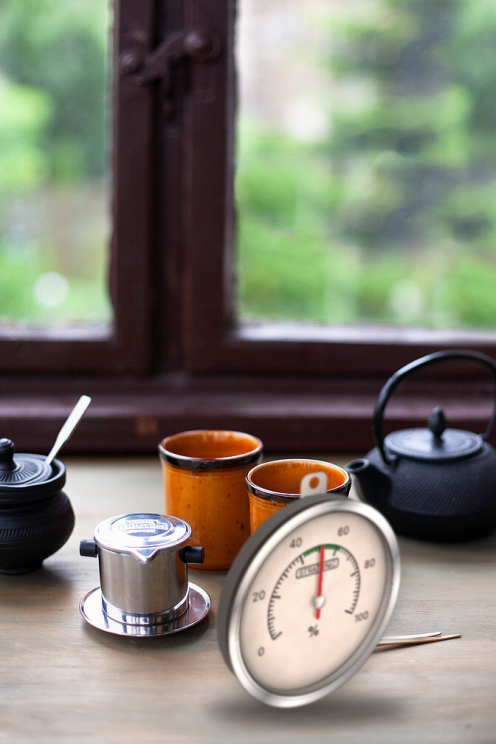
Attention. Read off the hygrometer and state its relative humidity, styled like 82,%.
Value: 50,%
